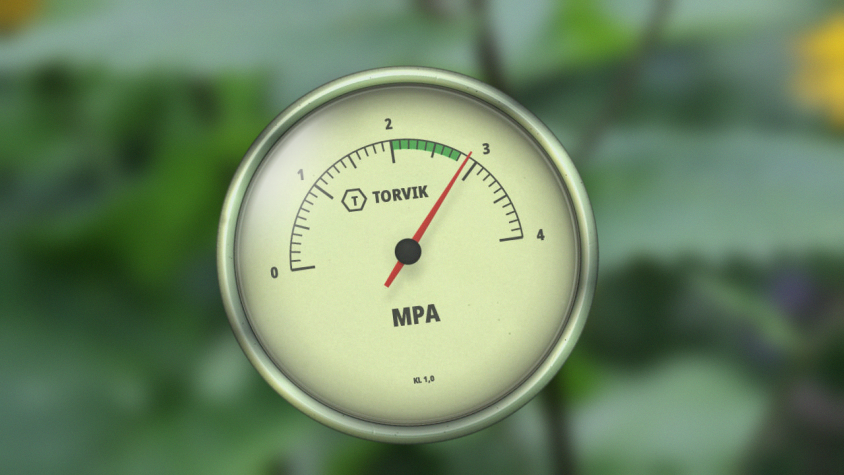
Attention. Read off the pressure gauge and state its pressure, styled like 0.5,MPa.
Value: 2.9,MPa
